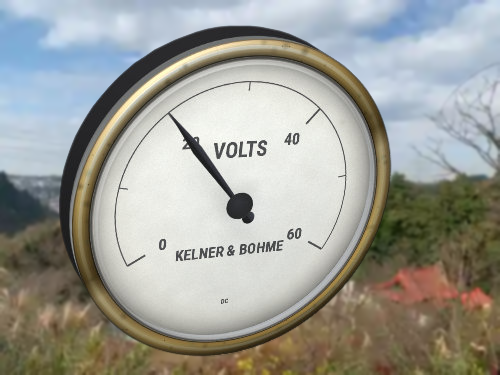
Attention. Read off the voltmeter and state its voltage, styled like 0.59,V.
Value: 20,V
